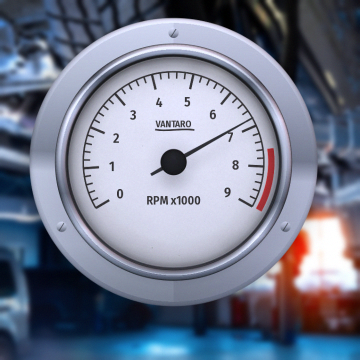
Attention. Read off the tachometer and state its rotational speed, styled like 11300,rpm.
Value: 6800,rpm
